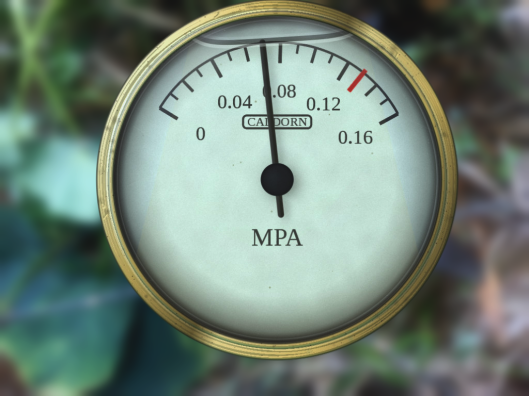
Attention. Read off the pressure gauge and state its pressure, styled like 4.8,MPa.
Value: 0.07,MPa
